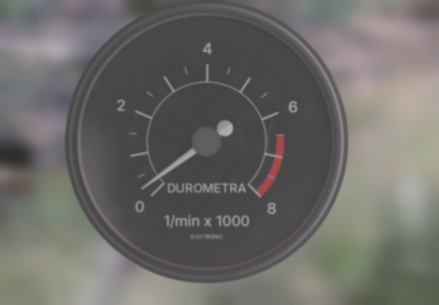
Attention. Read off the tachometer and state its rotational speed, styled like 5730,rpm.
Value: 250,rpm
